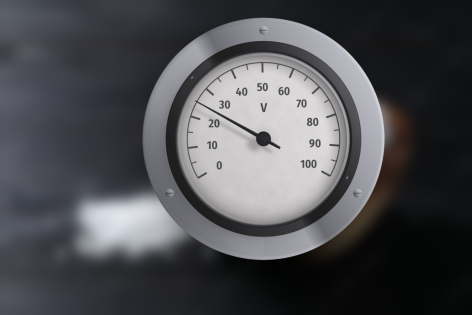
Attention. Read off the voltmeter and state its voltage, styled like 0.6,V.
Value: 25,V
